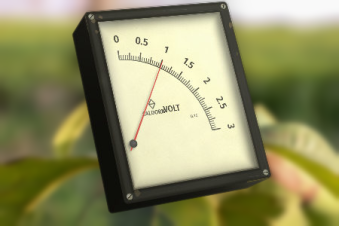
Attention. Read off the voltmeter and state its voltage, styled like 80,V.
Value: 1,V
